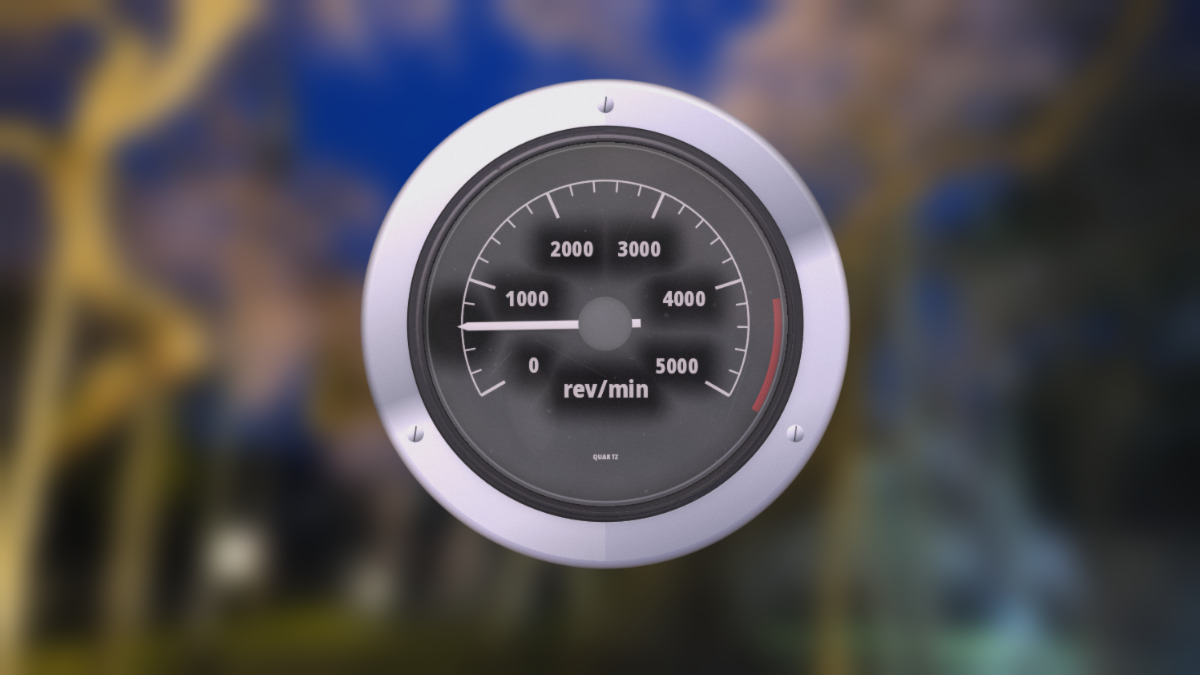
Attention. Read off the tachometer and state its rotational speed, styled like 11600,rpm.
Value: 600,rpm
